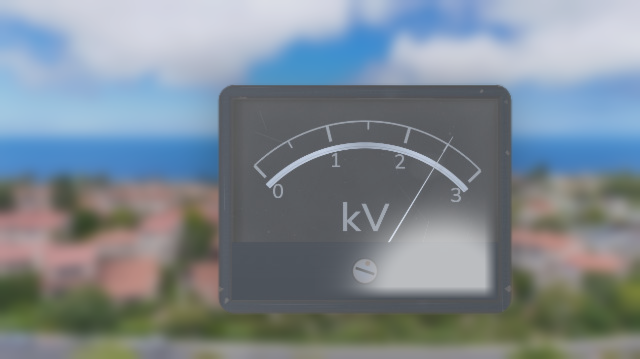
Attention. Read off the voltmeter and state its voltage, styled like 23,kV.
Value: 2.5,kV
